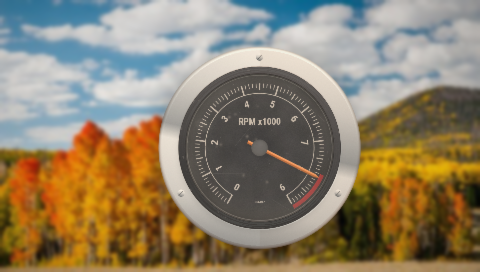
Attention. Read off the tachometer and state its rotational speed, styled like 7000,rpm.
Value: 8000,rpm
